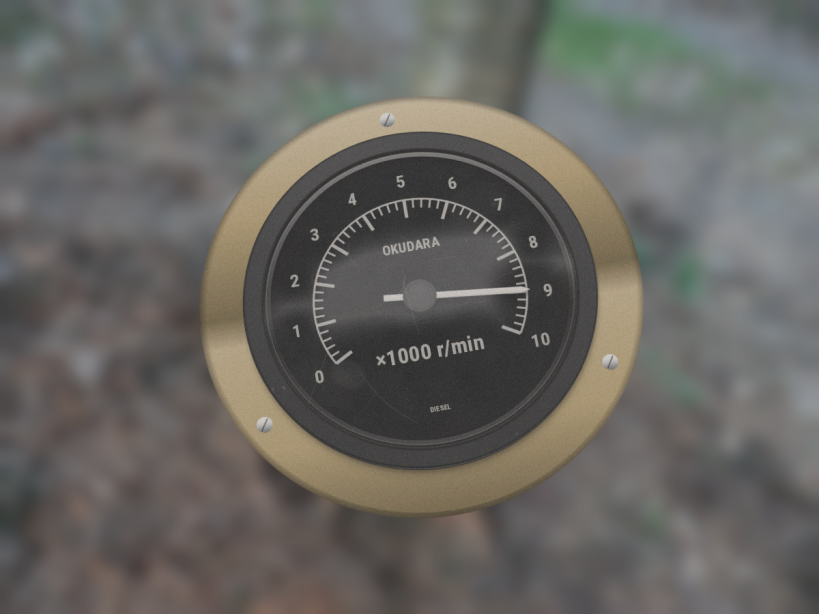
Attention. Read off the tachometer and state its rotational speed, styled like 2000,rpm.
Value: 9000,rpm
